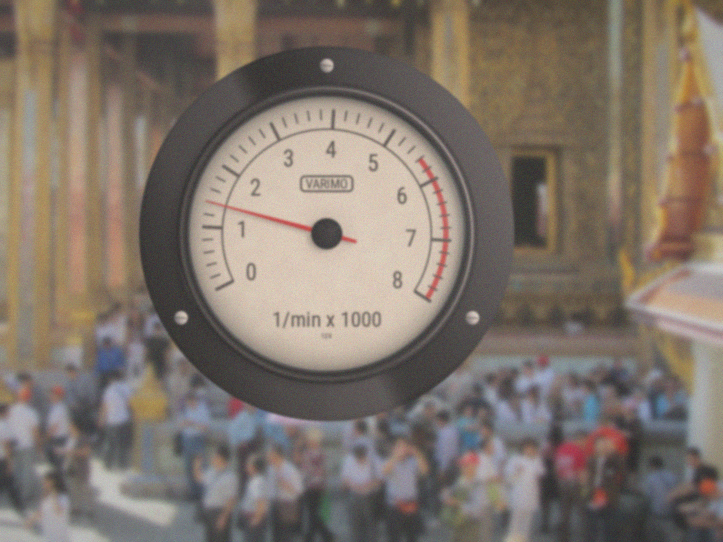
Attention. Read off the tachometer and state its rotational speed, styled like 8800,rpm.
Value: 1400,rpm
